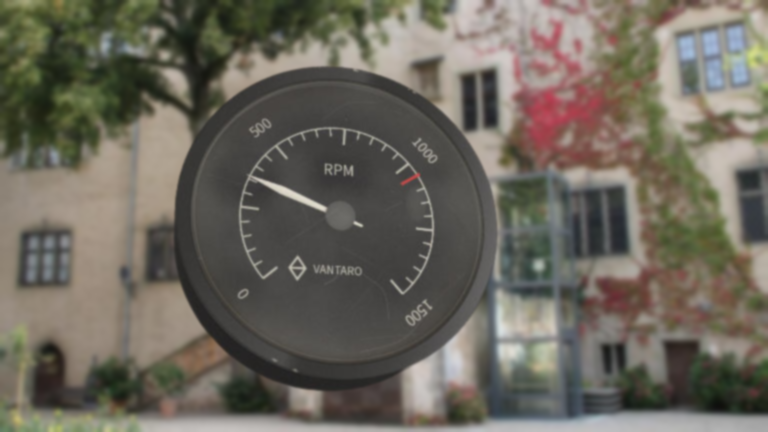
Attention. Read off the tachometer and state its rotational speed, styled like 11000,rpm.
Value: 350,rpm
